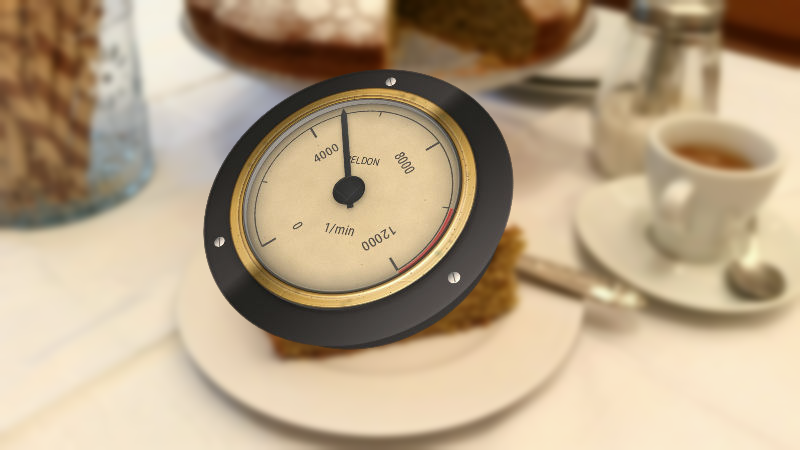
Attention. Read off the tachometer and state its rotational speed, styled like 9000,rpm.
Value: 5000,rpm
